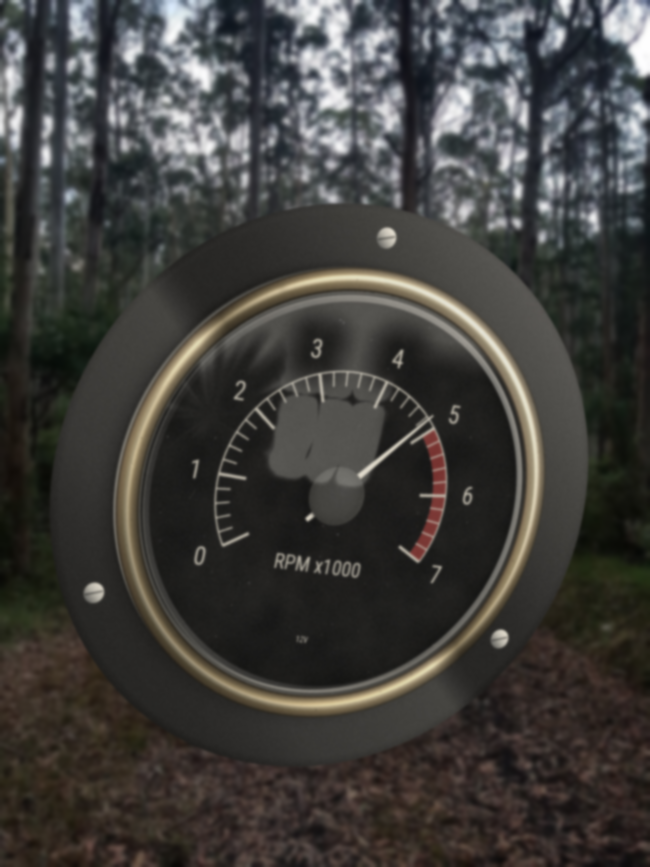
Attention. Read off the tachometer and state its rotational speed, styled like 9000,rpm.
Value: 4800,rpm
